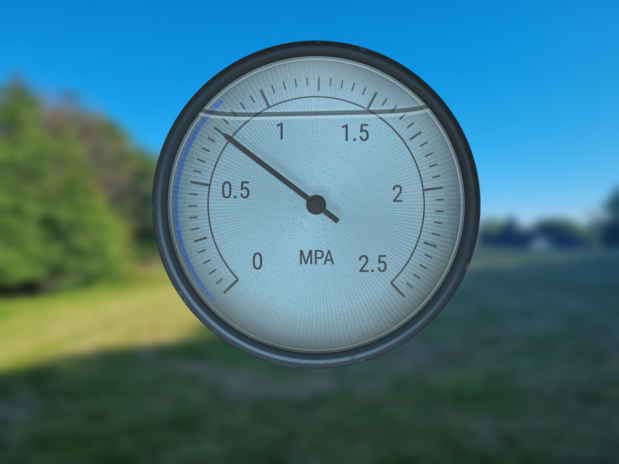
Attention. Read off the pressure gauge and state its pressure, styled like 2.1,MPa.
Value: 0.75,MPa
